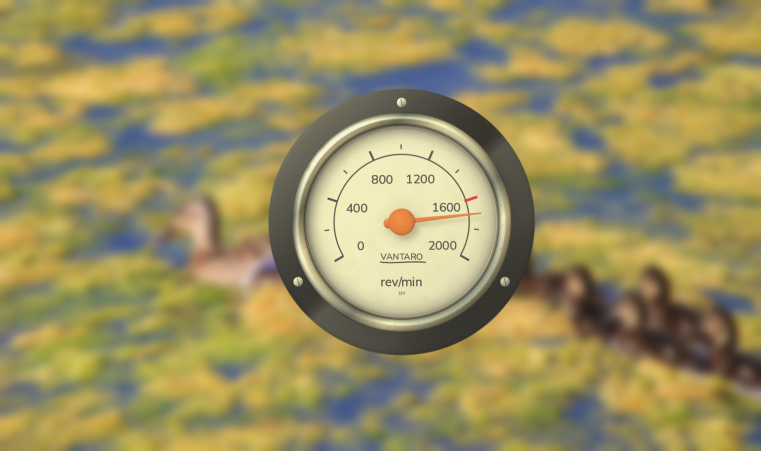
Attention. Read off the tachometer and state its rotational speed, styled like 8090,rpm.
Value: 1700,rpm
